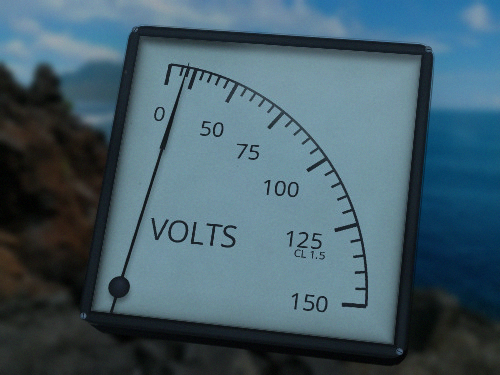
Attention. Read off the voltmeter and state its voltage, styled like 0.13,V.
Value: 20,V
